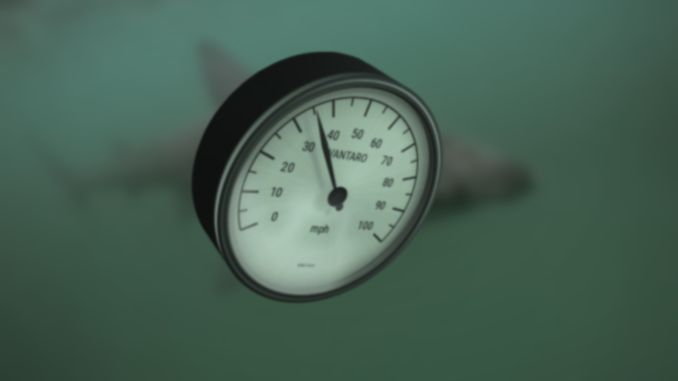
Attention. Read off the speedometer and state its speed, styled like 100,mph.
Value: 35,mph
